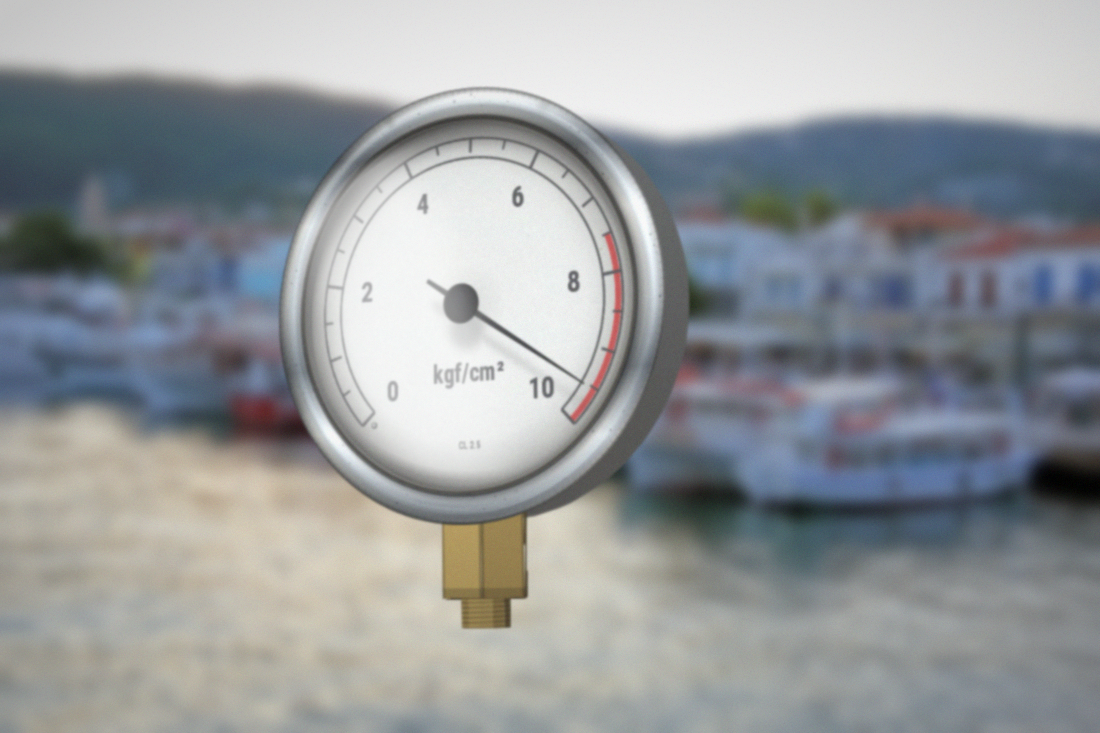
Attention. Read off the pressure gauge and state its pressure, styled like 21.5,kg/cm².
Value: 9.5,kg/cm²
